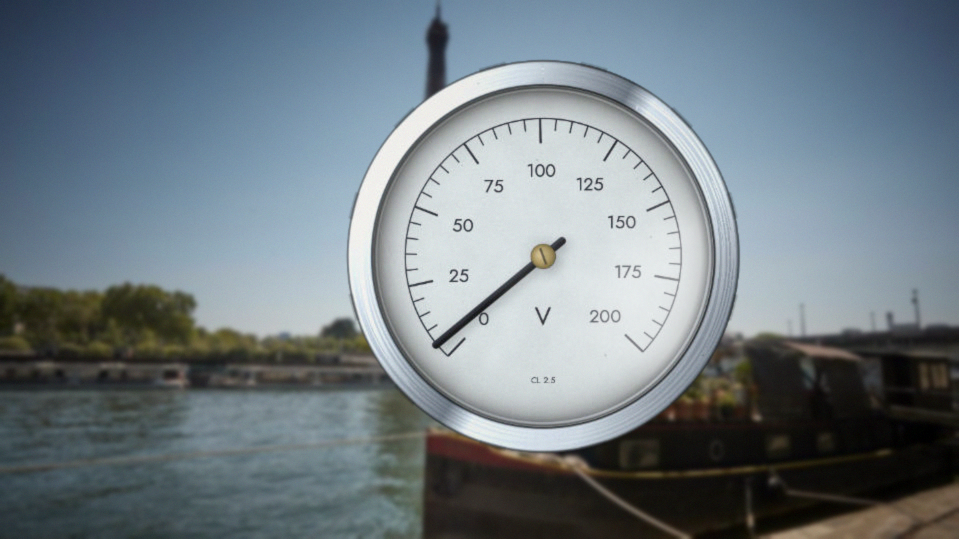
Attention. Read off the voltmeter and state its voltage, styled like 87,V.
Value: 5,V
